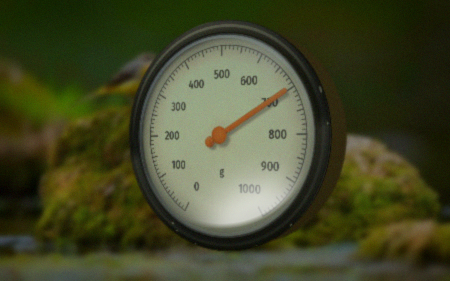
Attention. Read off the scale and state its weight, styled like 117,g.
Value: 700,g
